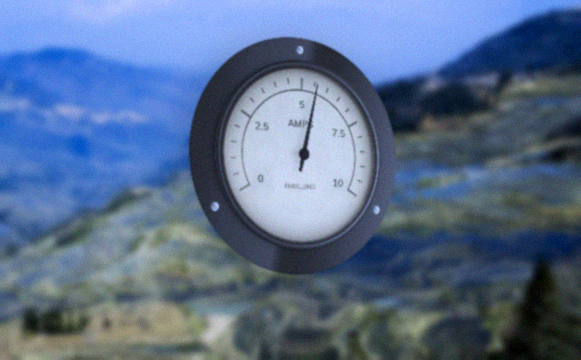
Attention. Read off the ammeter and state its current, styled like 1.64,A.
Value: 5.5,A
